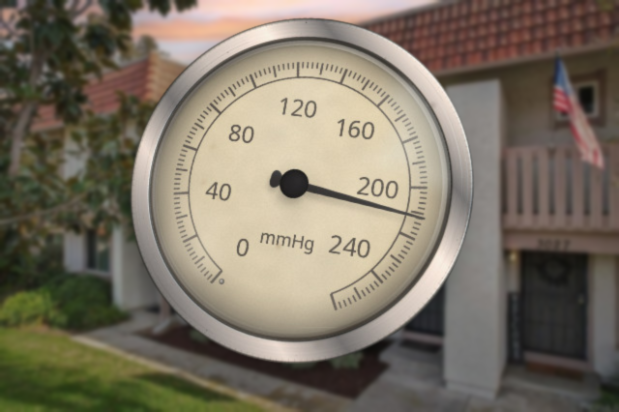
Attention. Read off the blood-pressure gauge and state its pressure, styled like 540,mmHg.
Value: 212,mmHg
